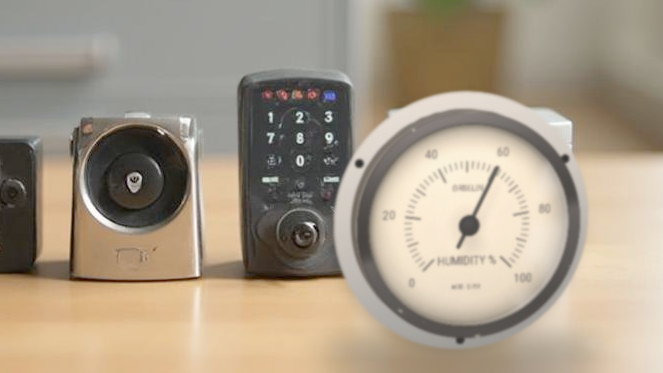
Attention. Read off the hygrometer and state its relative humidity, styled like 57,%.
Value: 60,%
